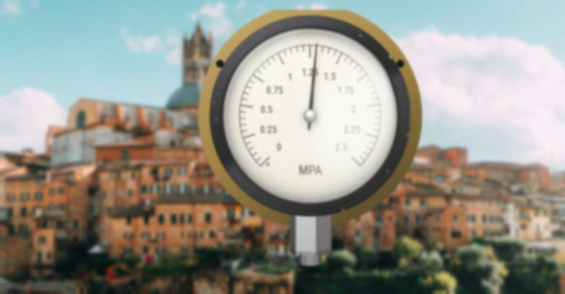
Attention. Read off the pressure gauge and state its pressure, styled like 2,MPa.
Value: 1.3,MPa
